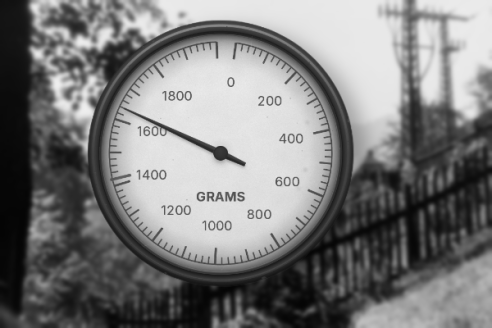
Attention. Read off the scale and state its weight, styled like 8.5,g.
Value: 1640,g
